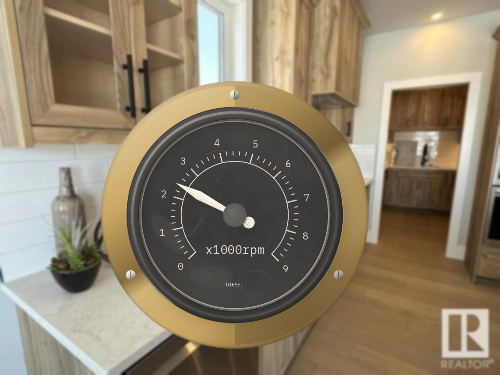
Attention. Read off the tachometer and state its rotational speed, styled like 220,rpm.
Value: 2400,rpm
